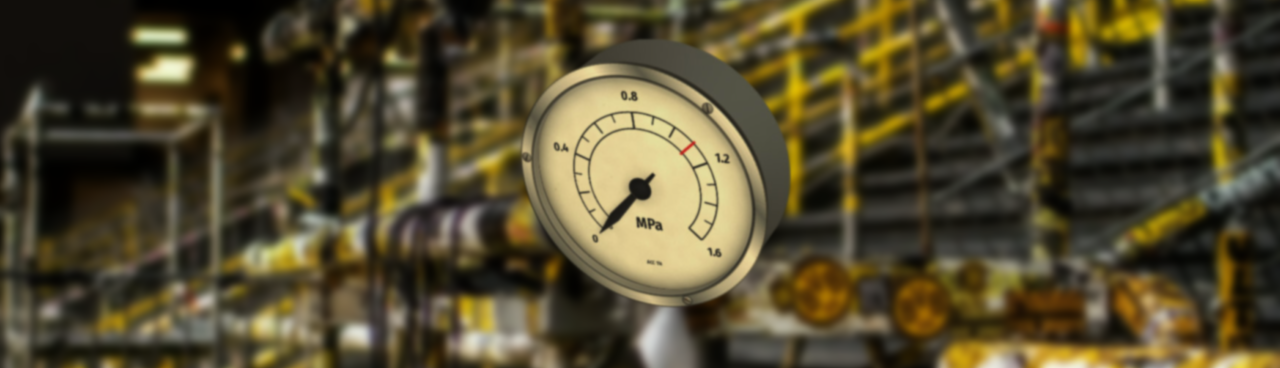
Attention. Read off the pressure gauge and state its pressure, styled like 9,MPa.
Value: 0,MPa
